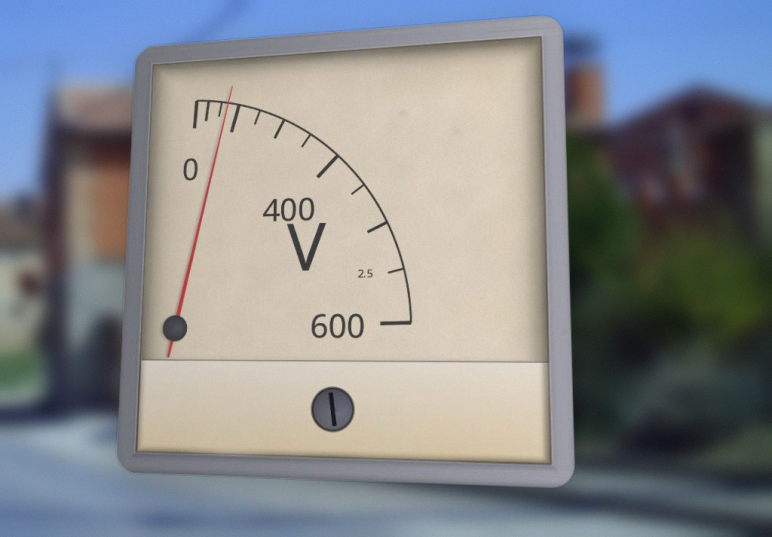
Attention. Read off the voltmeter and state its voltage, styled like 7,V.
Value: 175,V
